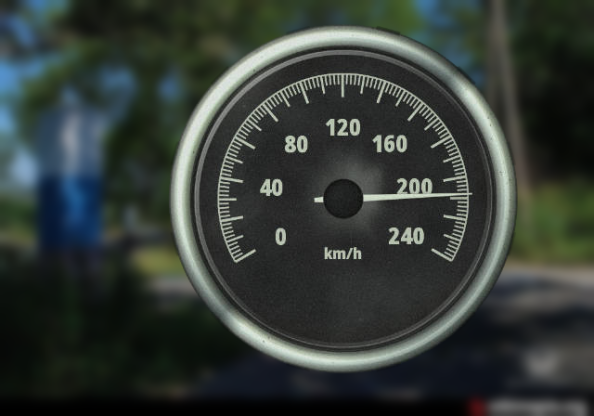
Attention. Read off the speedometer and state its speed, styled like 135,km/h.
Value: 208,km/h
